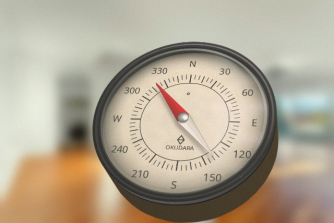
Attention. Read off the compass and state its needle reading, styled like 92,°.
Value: 320,°
